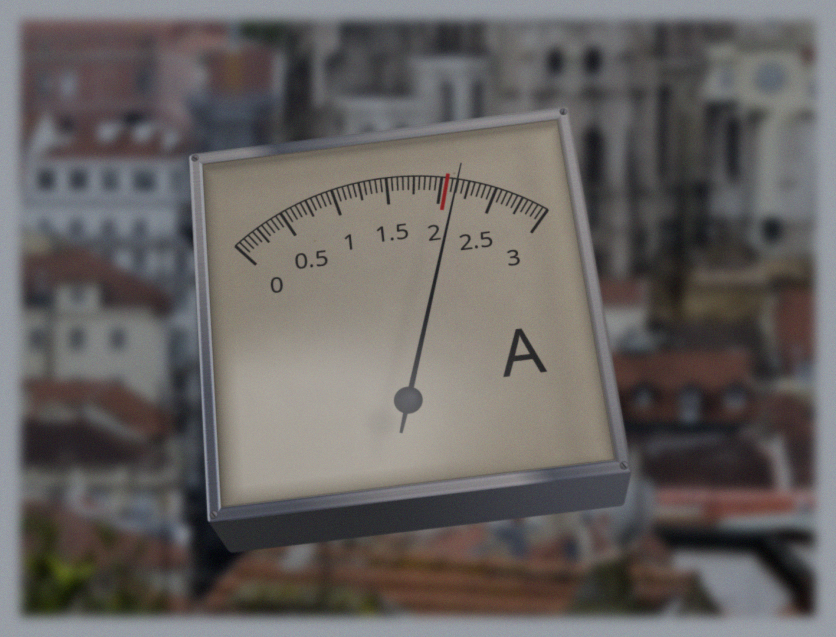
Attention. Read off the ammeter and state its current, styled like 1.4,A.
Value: 2.15,A
